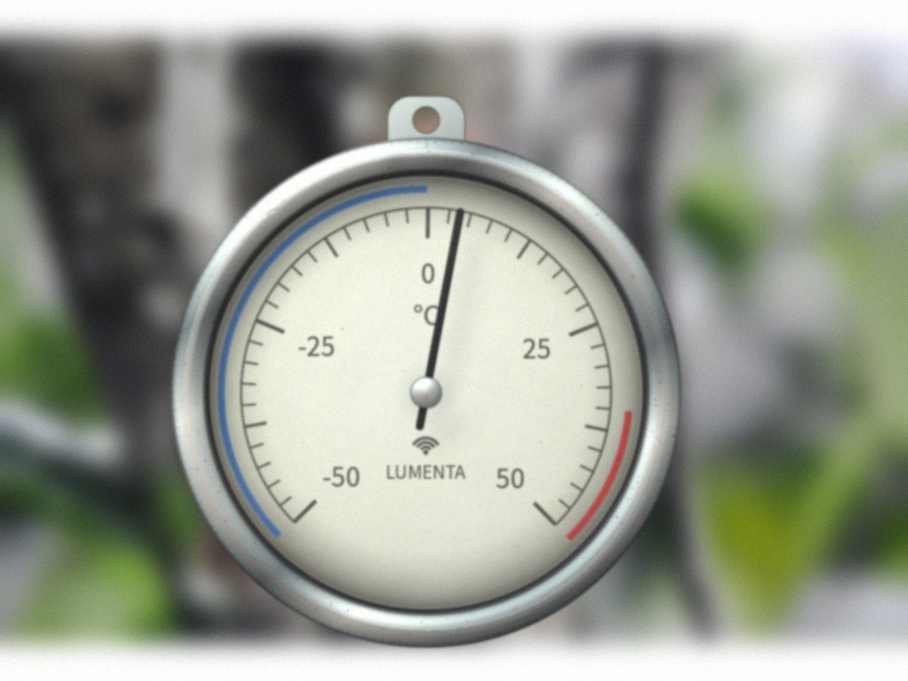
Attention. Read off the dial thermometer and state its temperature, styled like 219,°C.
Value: 3.75,°C
